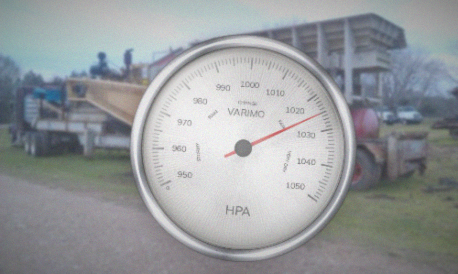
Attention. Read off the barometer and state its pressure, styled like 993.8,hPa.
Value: 1025,hPa
